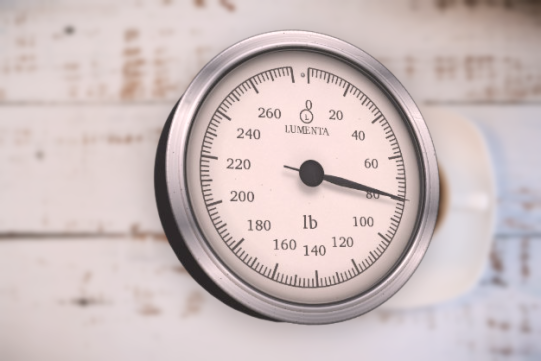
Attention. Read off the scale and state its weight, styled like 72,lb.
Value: 80,lb
